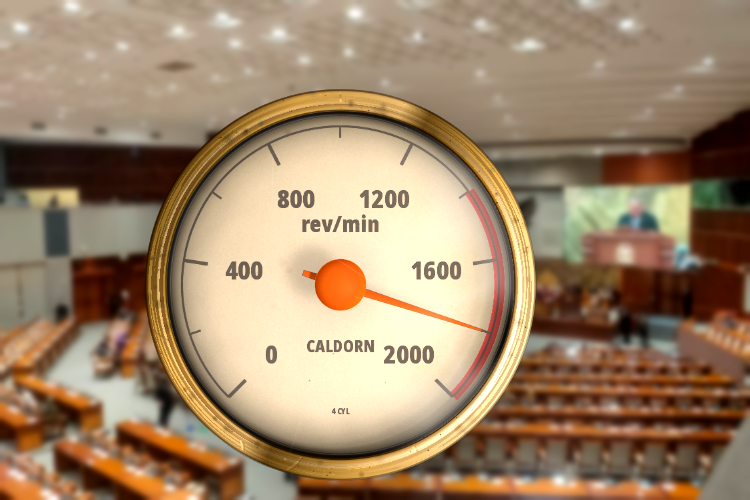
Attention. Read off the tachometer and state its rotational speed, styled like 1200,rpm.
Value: 1800,rpm
